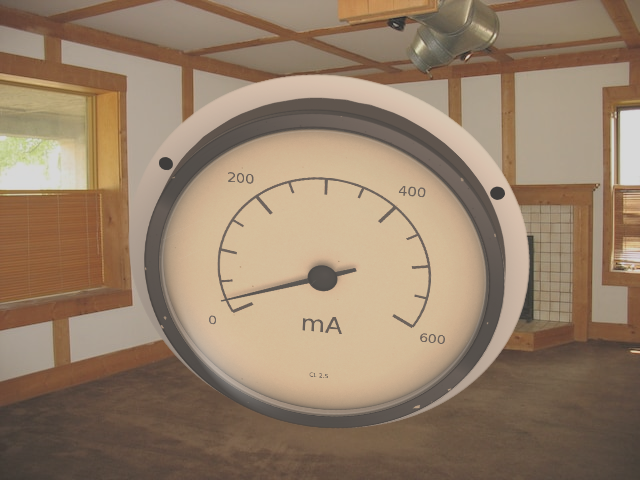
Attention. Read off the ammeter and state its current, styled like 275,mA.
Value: 25,mA
